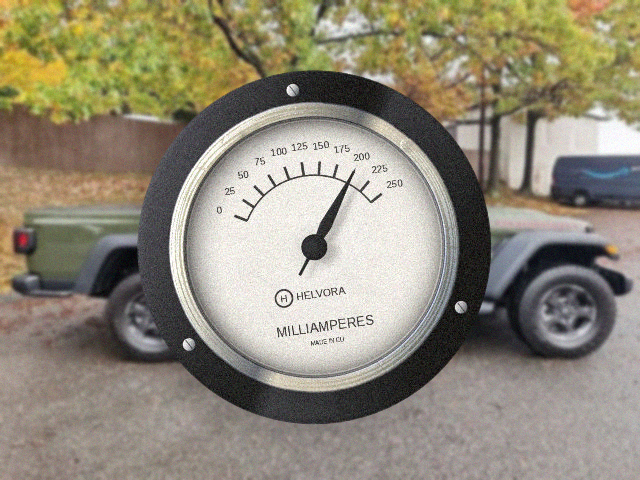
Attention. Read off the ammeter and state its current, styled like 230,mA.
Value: 200,mA
